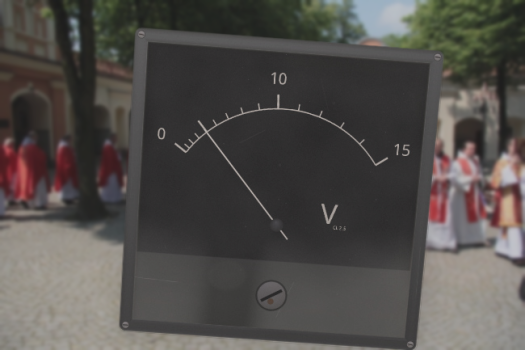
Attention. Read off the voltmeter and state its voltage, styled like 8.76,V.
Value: 5,V
